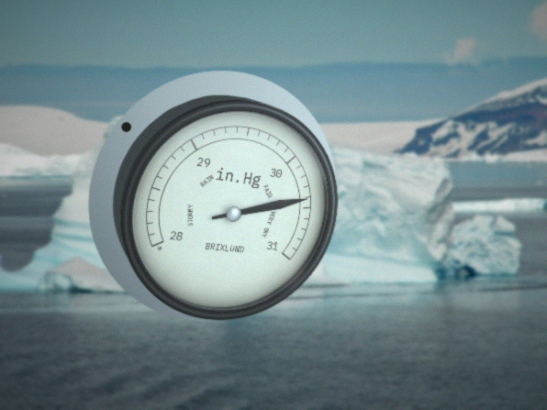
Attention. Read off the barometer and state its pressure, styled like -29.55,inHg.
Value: 30.4,inHg
